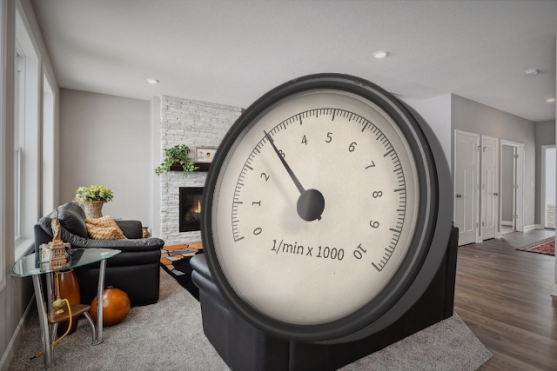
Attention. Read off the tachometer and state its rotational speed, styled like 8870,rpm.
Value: 3000,rpm
